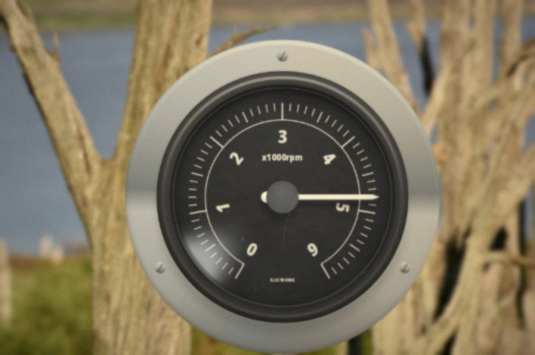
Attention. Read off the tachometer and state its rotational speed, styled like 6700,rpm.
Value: 4800,rpm
